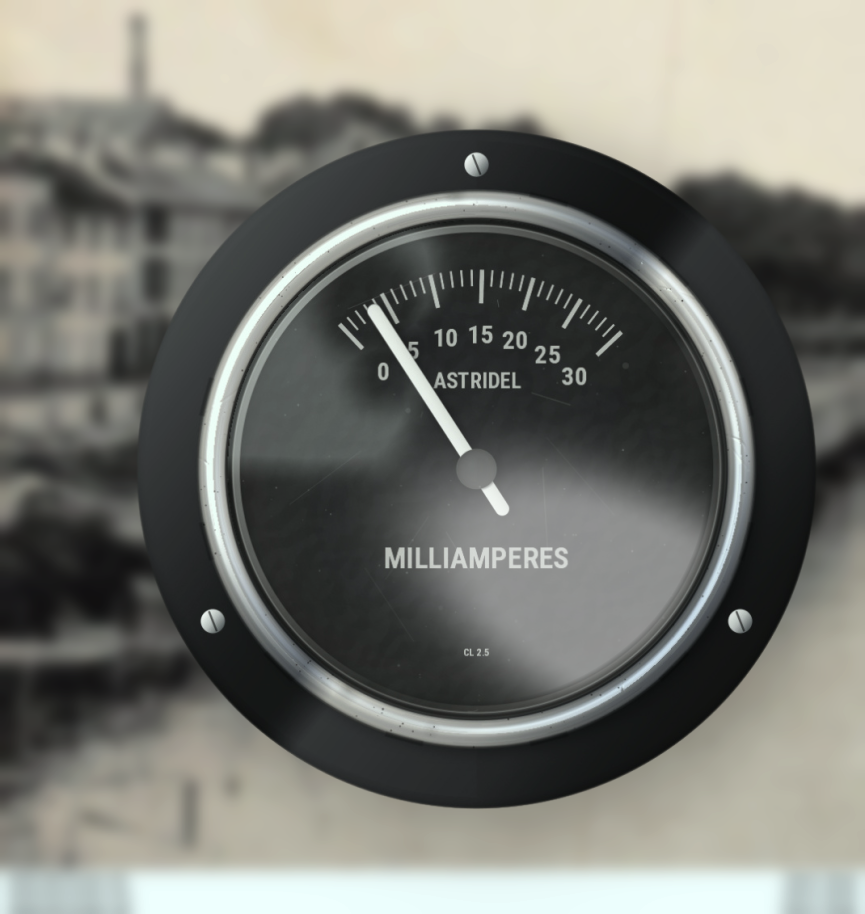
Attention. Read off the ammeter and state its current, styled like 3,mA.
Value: 3.5,mA
